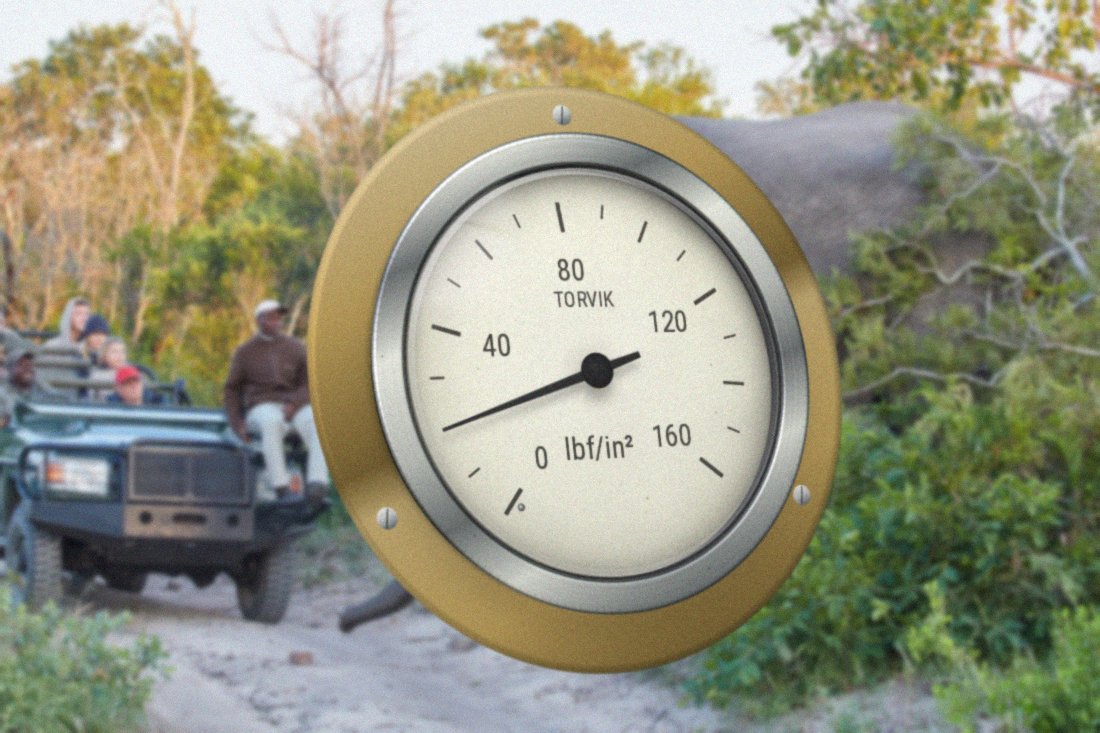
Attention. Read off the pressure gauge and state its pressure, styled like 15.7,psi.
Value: 20,psi
